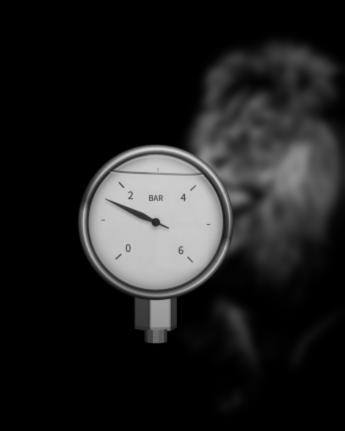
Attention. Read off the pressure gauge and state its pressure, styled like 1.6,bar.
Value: 1.5,bar
